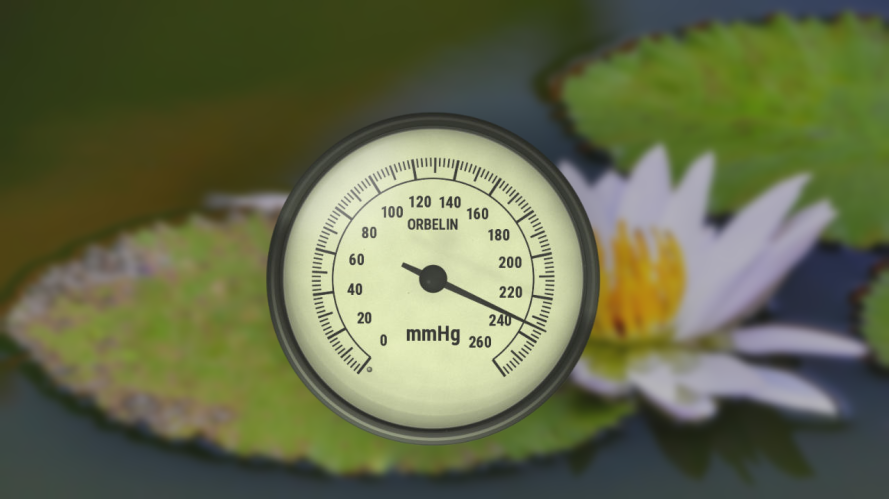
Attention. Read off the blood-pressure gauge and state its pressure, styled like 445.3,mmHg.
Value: 234,mmHg
